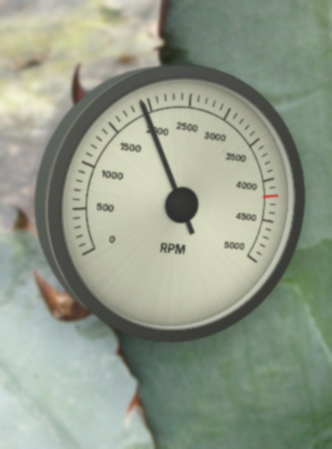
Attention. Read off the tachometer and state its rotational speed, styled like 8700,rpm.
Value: 1900,rpm
